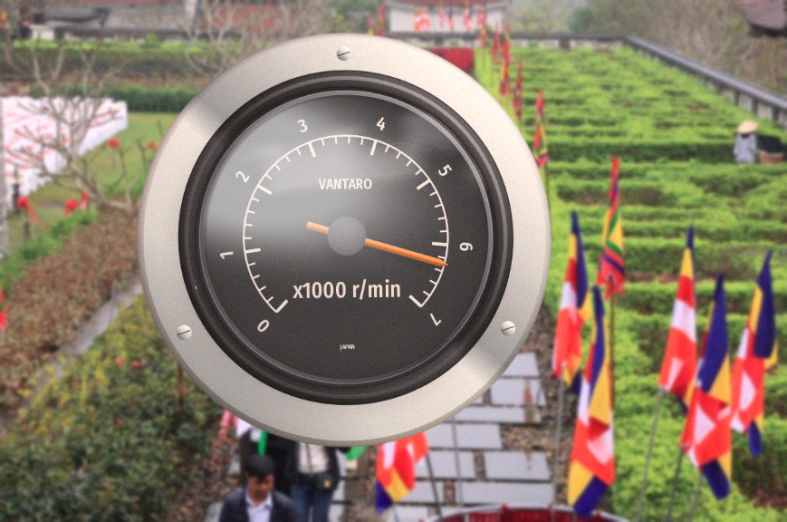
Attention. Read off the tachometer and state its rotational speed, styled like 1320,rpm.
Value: 6300,rpm
